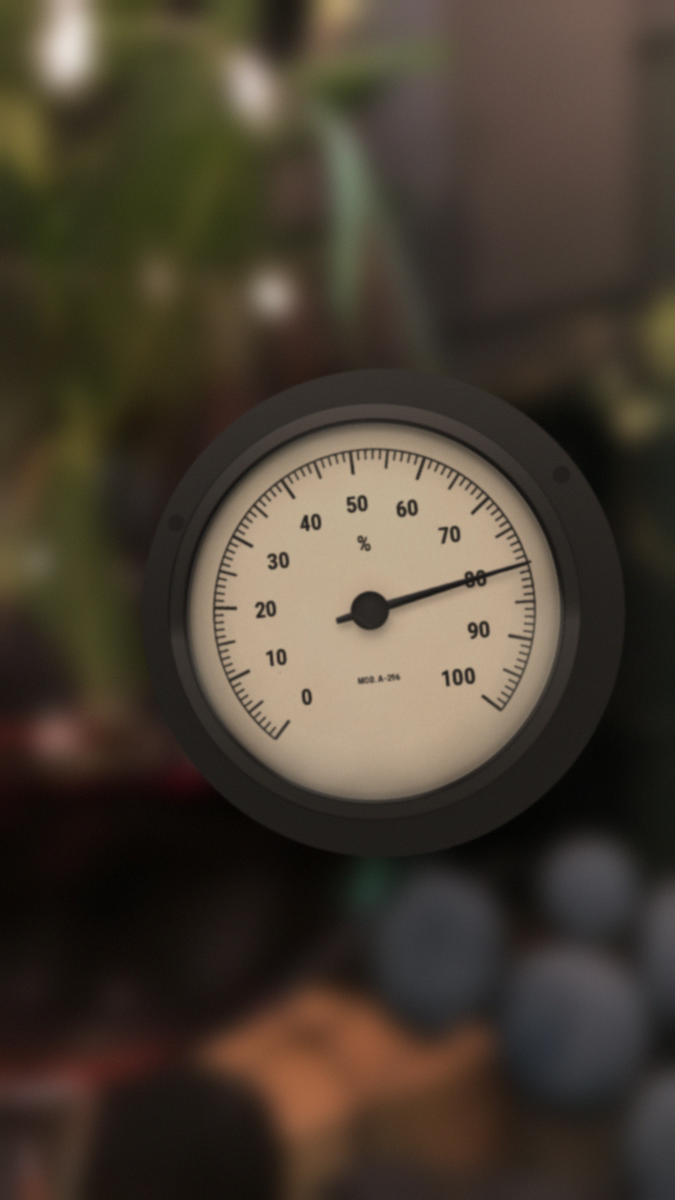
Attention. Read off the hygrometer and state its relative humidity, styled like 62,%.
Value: 80,%
